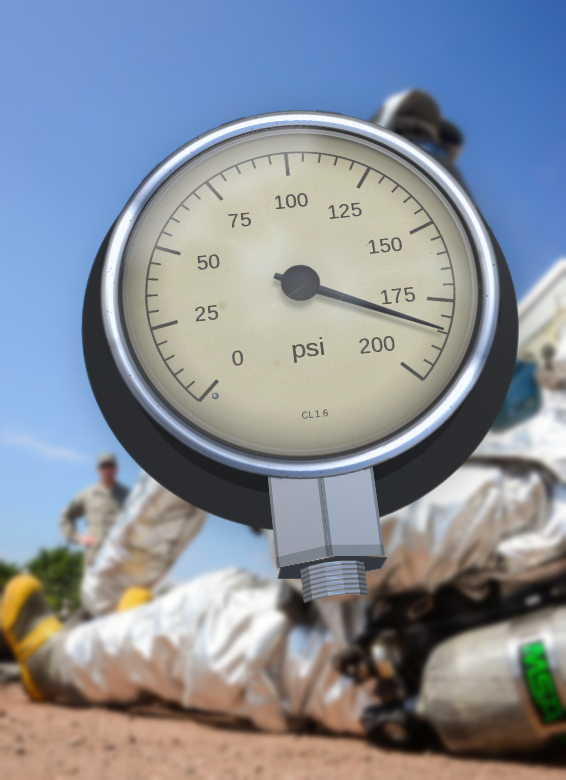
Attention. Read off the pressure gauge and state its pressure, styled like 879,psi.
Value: 185,psi
